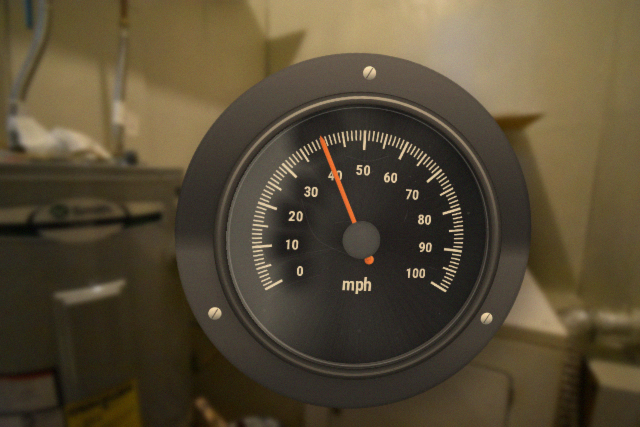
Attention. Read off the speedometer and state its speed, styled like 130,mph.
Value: 40,mph
